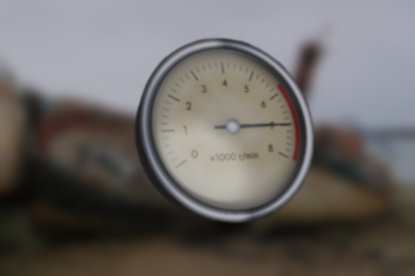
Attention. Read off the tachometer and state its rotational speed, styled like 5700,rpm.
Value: 7000,rpm
